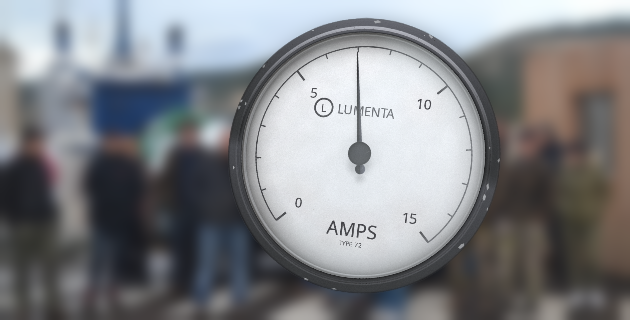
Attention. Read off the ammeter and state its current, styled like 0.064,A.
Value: 7,A
